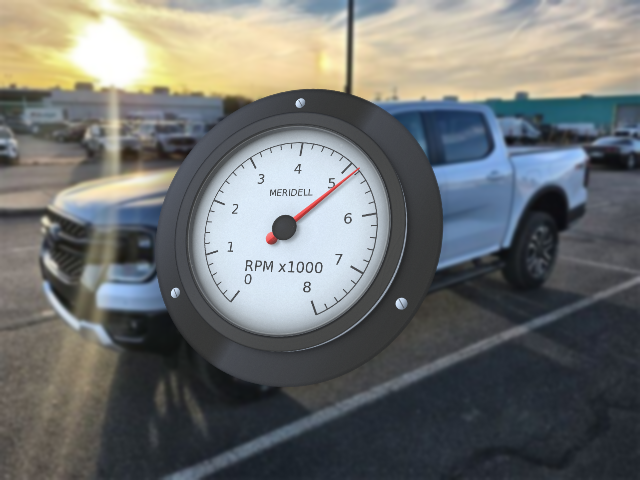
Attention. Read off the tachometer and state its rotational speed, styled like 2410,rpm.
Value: 5200,rpm
